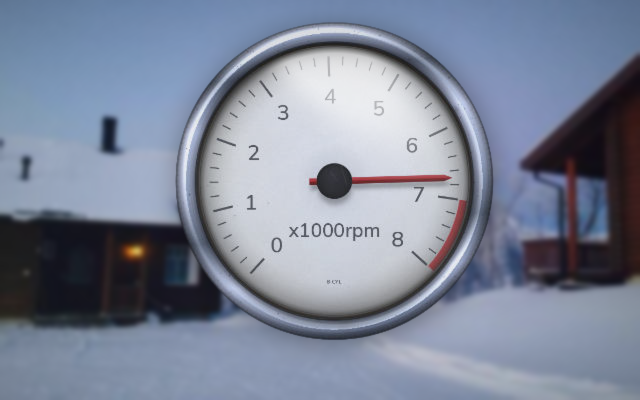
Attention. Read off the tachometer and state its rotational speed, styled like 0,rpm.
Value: 6700,rpm
